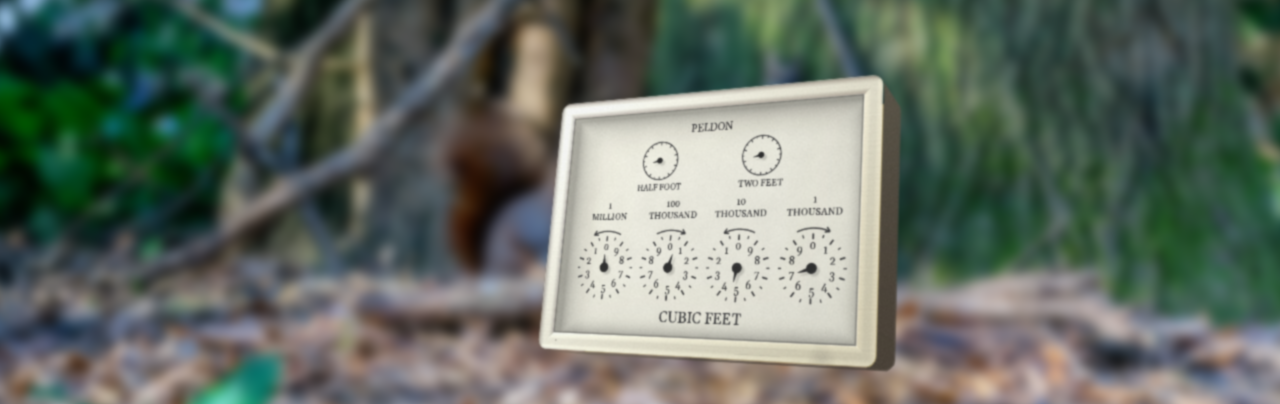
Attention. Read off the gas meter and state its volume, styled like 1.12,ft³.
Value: 4700,ft³
